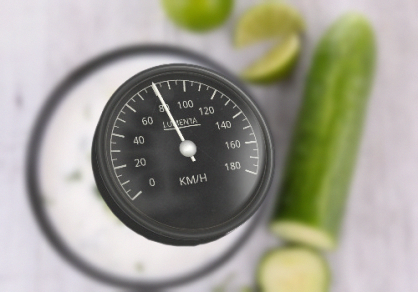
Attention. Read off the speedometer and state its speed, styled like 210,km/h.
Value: 80,km/h
